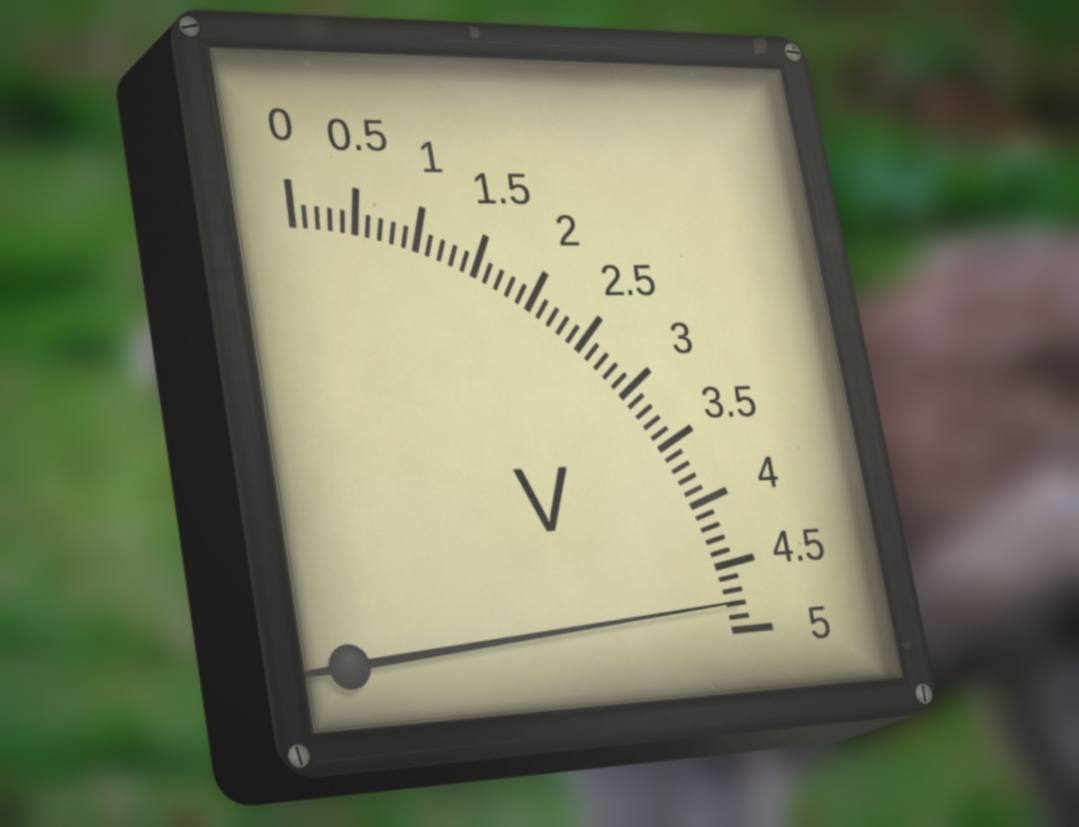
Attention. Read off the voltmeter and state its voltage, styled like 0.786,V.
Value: 4.8,V
